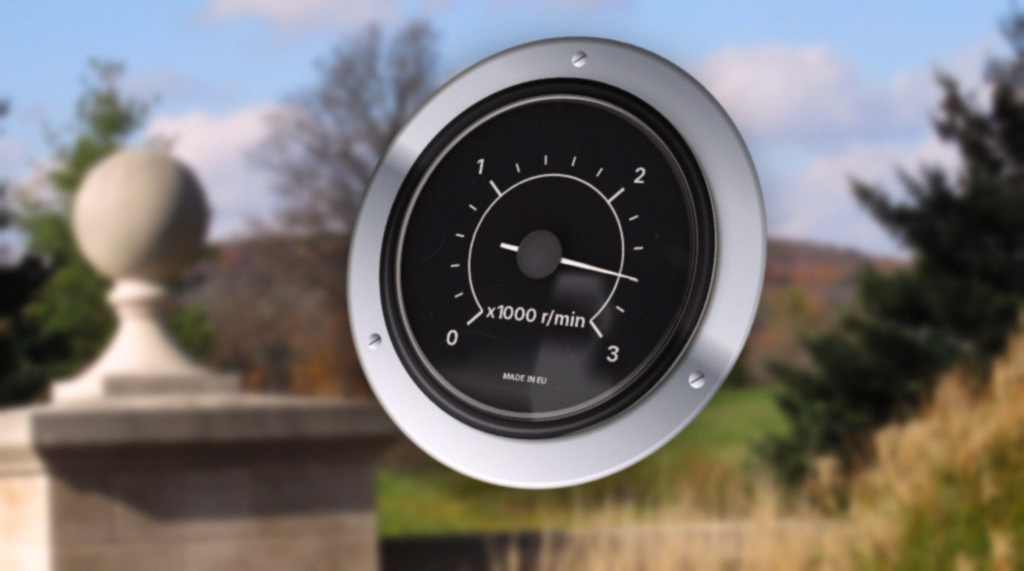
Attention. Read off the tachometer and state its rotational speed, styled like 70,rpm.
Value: 2600,rpm
